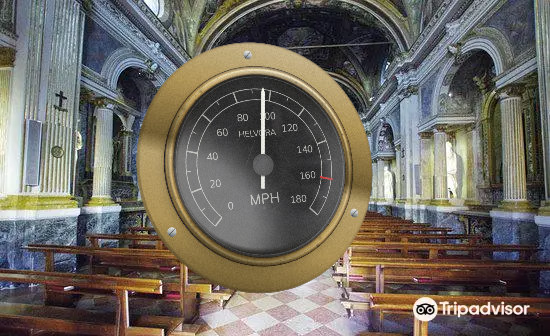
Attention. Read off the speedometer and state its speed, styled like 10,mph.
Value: 95,mph
